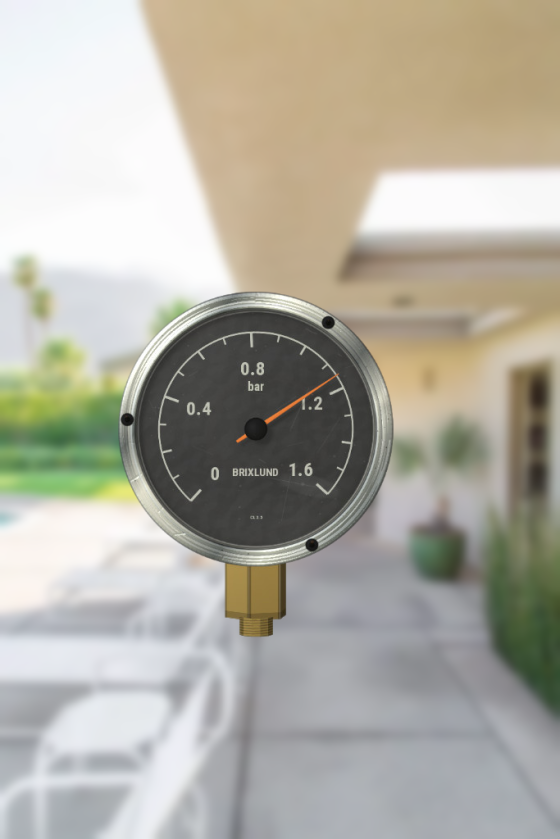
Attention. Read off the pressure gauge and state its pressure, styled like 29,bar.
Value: 1.15,bar
